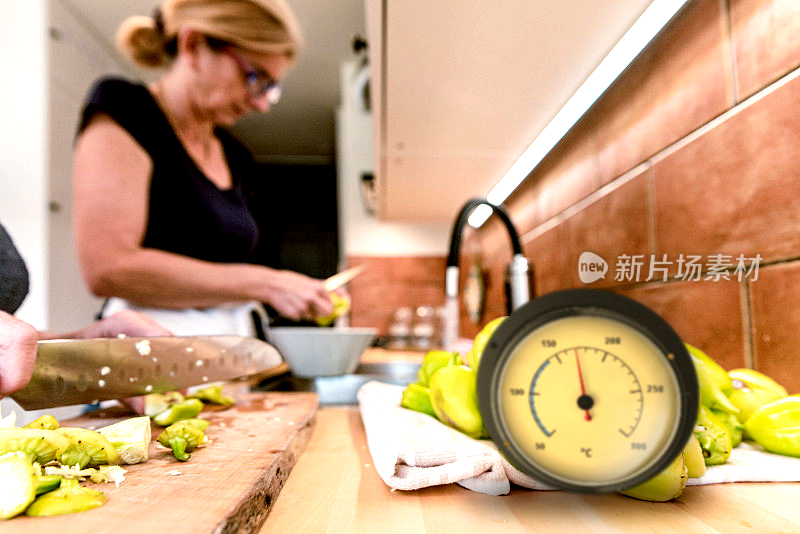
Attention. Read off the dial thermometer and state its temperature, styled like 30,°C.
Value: 170,°C
